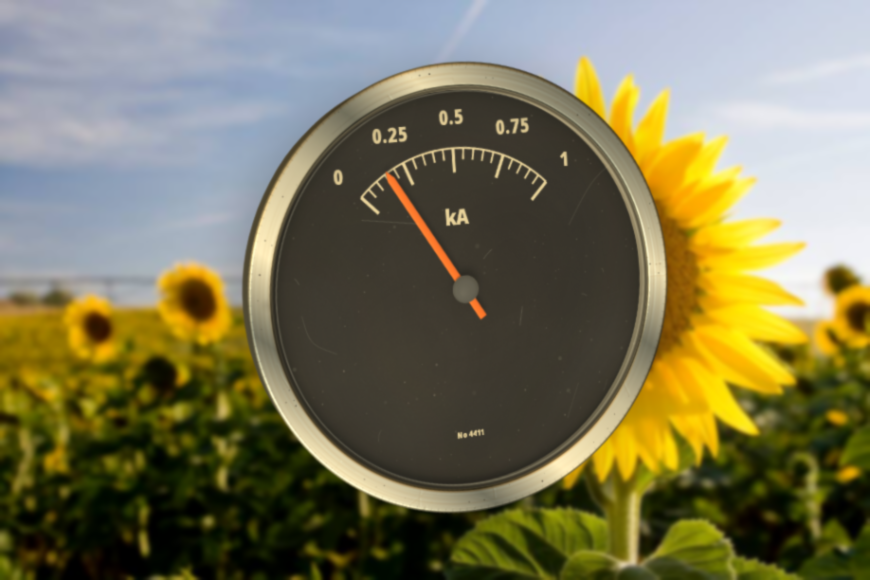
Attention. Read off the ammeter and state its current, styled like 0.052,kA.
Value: 0.15,kA
